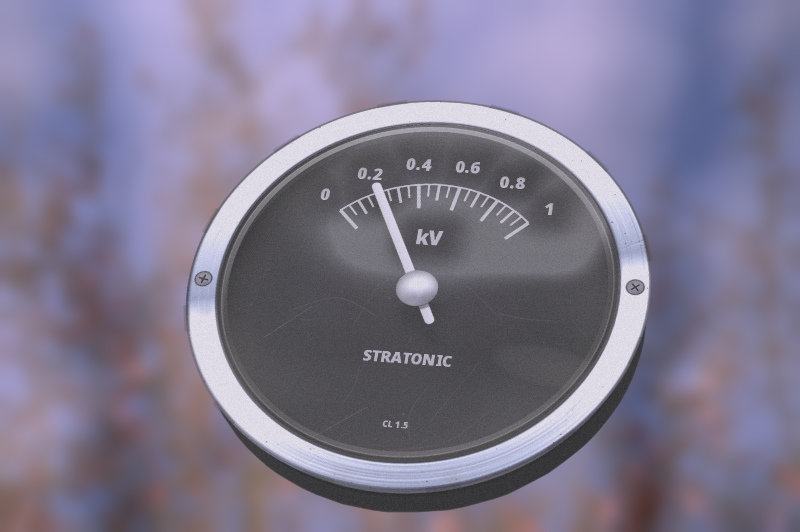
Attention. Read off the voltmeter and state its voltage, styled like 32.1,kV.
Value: 0.2,kV
